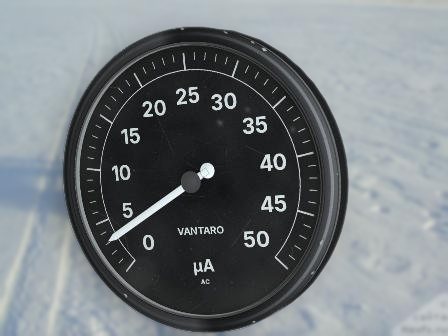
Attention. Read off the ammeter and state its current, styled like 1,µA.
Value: 3,µA
